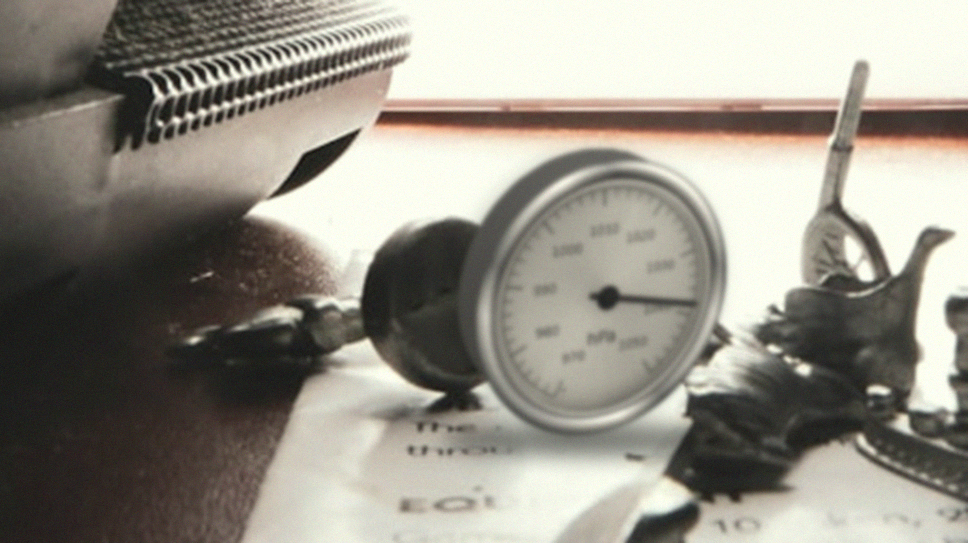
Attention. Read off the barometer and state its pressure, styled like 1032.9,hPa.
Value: 1038,hPa
